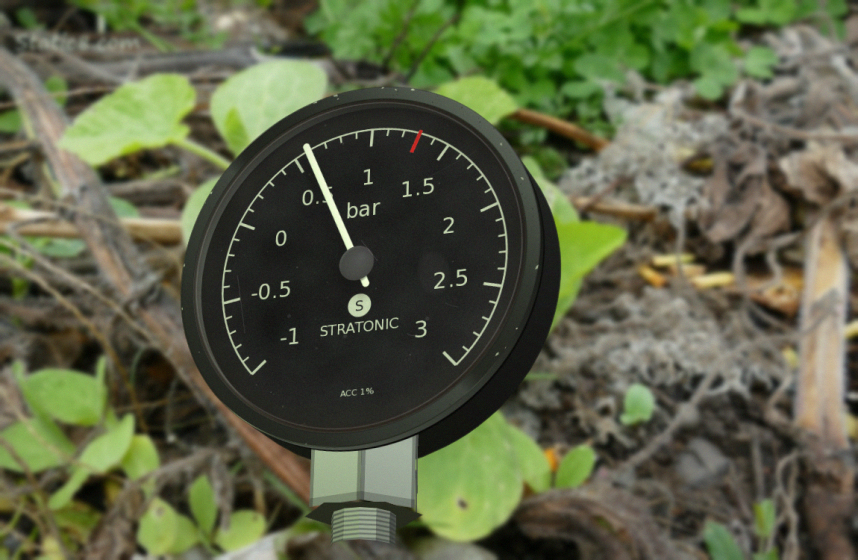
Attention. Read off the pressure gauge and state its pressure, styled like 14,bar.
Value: 0.6,bar
